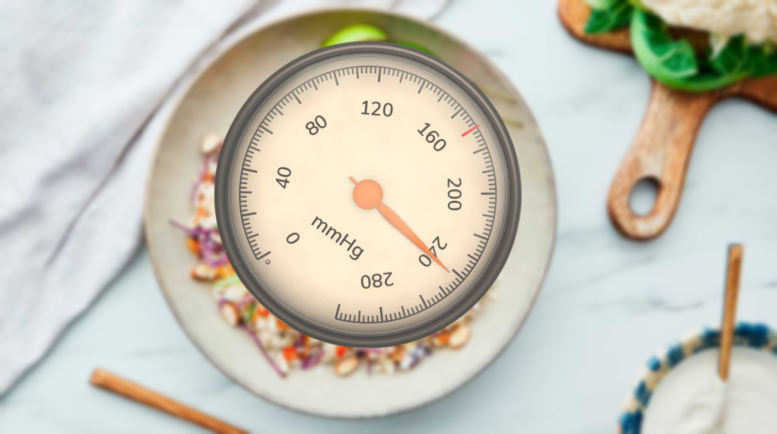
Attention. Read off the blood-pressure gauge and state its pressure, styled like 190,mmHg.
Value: 242,mmHg
